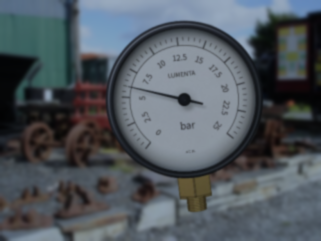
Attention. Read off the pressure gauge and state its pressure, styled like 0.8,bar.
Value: 6,bar
